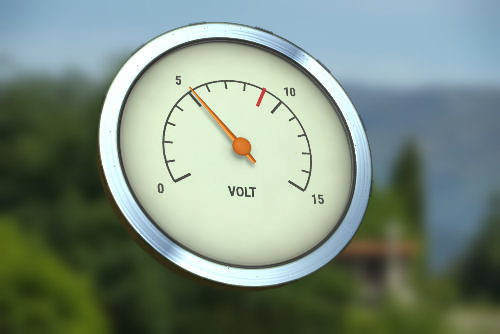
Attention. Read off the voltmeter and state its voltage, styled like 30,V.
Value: 5,V
